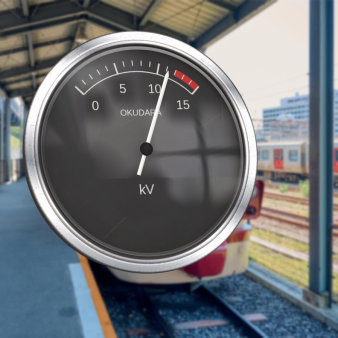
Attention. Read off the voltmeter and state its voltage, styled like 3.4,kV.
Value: 11,kV
